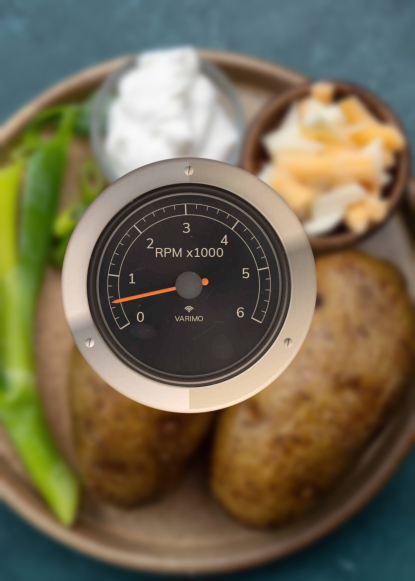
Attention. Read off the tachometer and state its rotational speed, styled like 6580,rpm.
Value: 500,rpm
